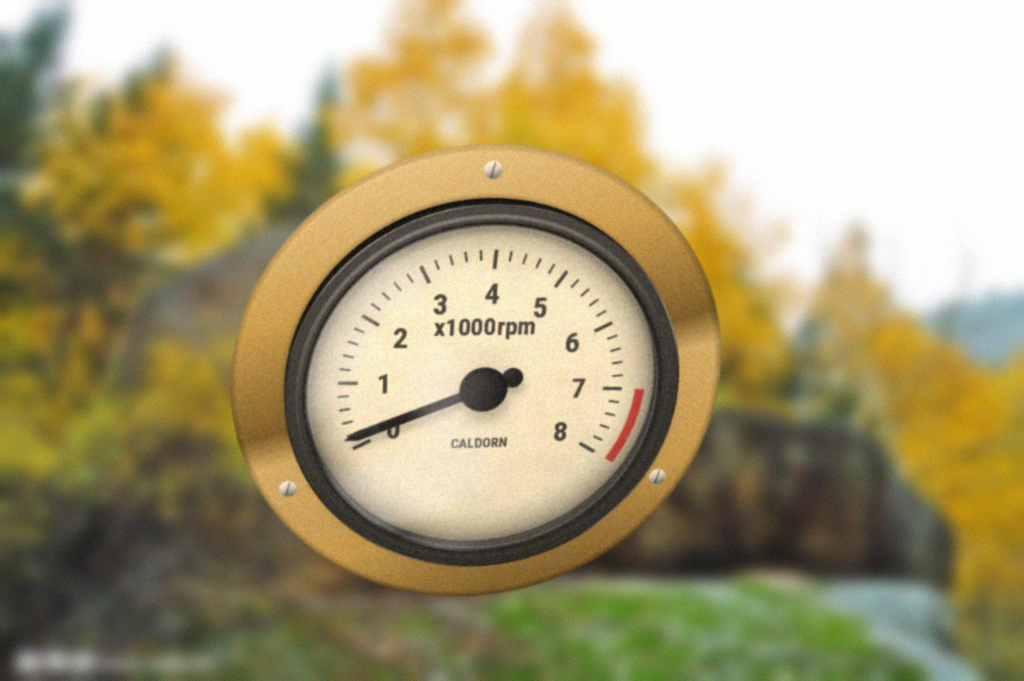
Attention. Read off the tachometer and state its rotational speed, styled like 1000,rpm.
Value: 200,rpm
